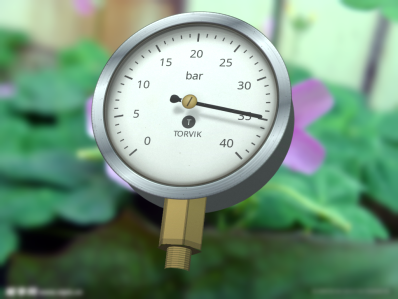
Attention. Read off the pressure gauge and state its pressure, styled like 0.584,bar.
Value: 35,bar
